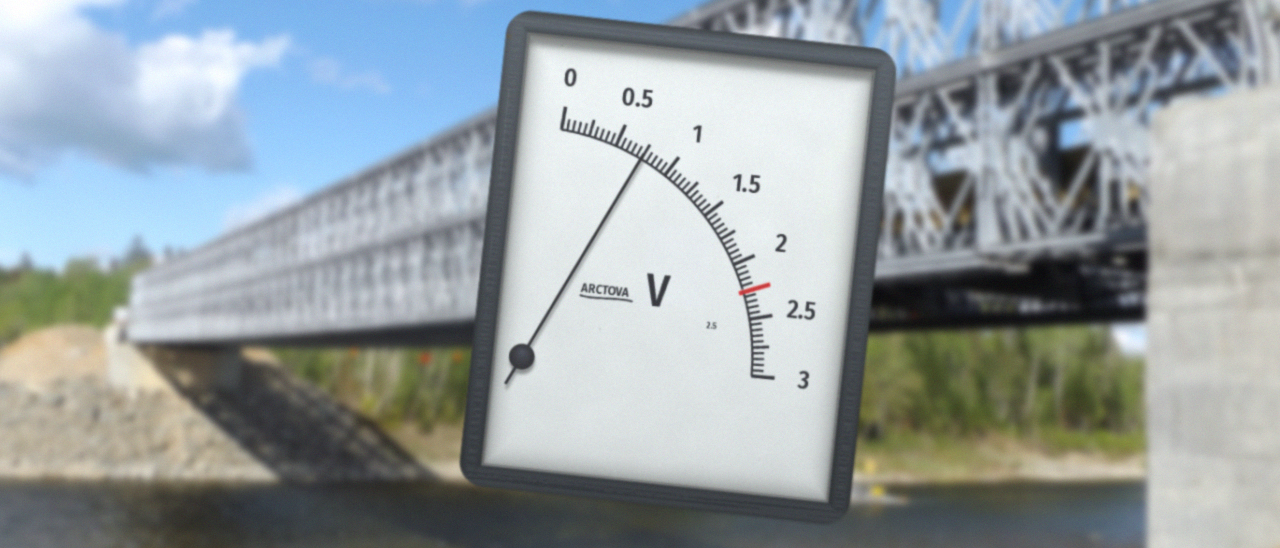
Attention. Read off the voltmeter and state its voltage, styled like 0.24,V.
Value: 0.75,V
